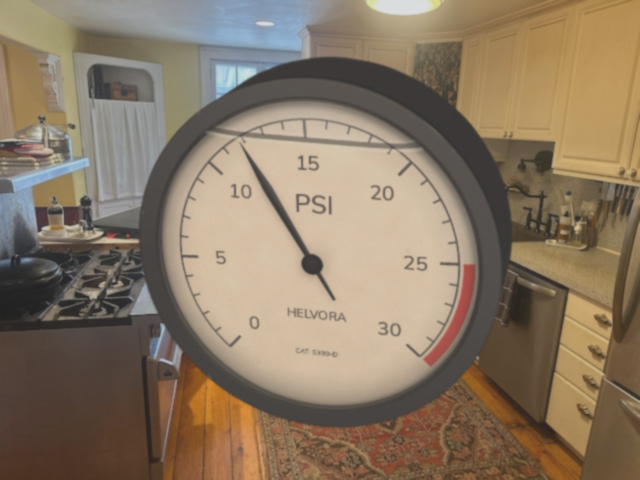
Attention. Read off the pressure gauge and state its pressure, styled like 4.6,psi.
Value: 12,psi
